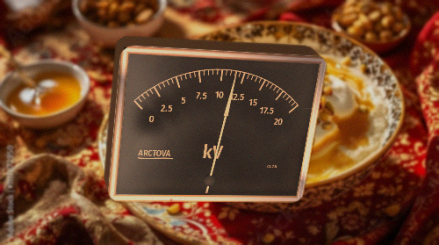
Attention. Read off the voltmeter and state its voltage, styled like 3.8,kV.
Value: 11.5,kV
